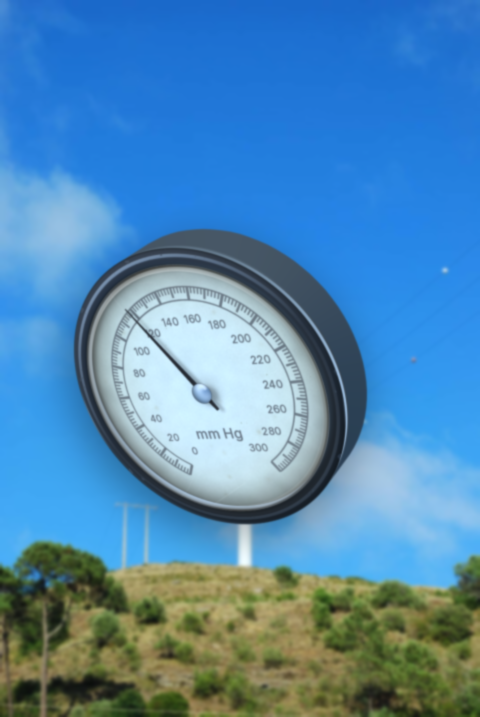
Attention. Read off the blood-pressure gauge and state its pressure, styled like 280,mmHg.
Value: 120,mmHg
